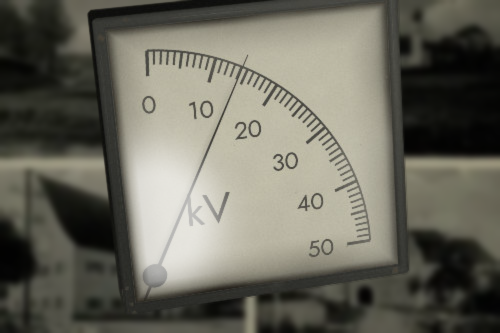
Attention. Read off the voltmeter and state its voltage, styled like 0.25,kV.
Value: 14,kV
